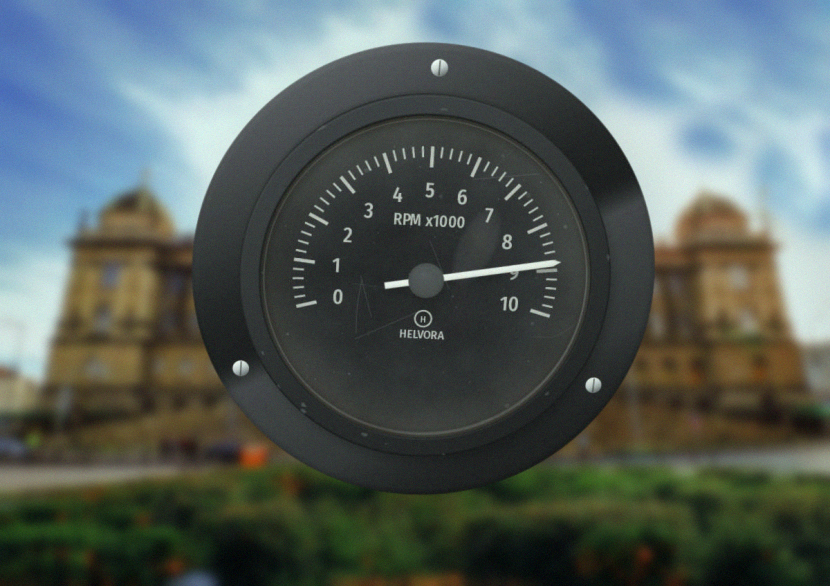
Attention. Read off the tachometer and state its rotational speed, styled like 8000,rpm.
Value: 8800,rpm
